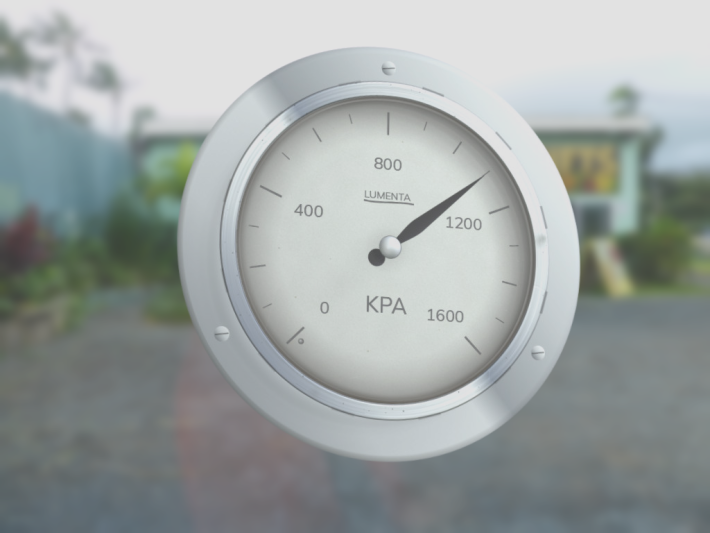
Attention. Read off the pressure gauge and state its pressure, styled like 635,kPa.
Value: 1100,kPa
